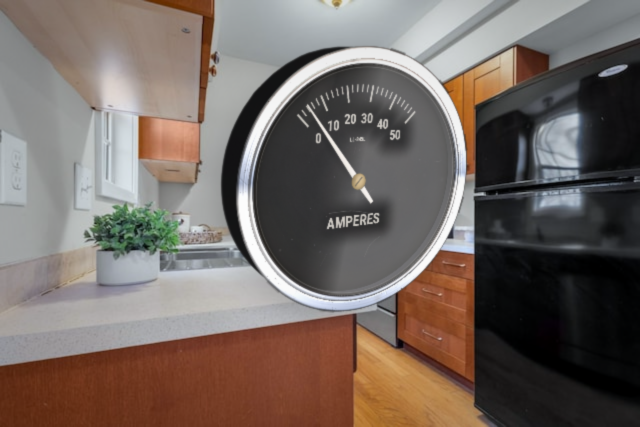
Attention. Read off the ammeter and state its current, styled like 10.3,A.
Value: 4,A
